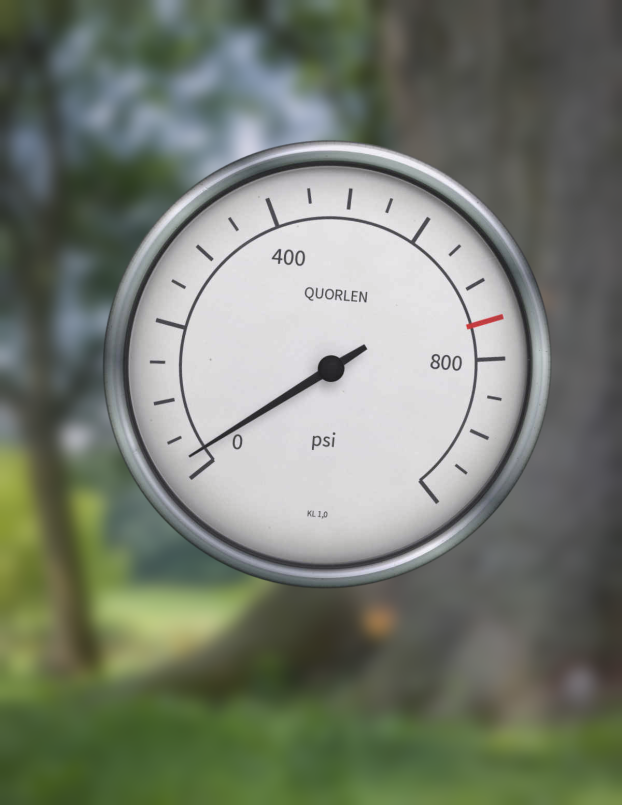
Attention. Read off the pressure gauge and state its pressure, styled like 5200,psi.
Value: 25,psi
